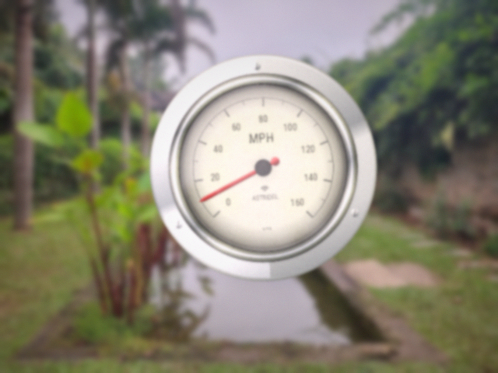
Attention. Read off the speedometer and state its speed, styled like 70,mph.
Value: 10,mph
